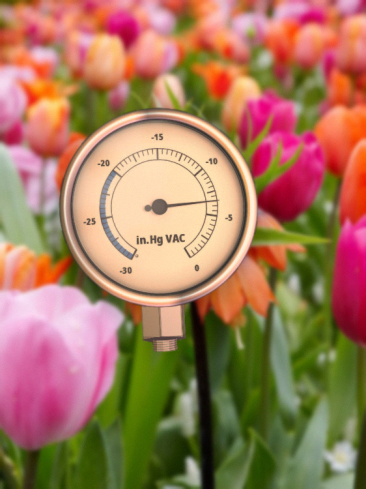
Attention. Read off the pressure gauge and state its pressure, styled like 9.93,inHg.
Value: -6.5,inHg
